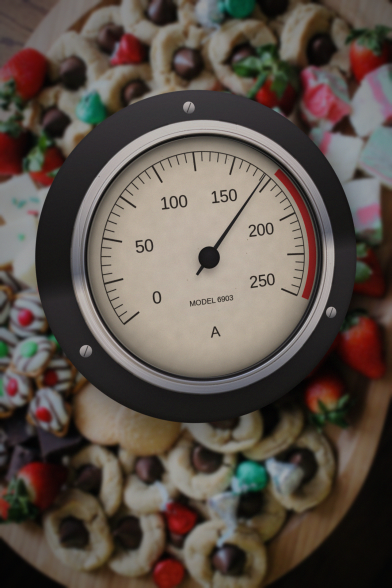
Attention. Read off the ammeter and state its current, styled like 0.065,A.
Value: 170,A
